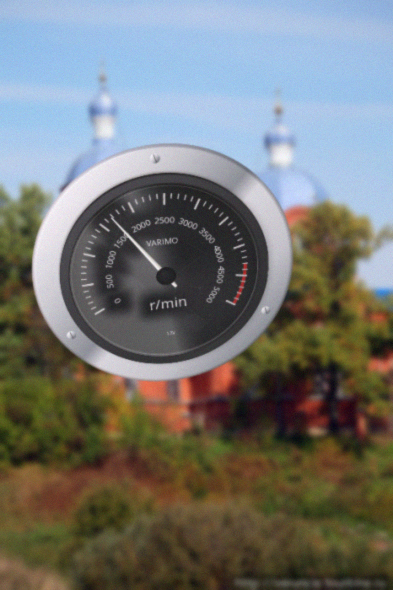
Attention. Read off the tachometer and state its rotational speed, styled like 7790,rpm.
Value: 1700,rpm
